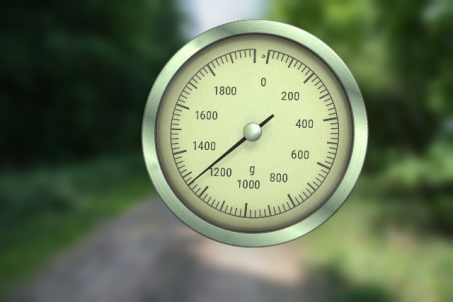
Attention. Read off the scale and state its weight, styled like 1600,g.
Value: 1260,g
